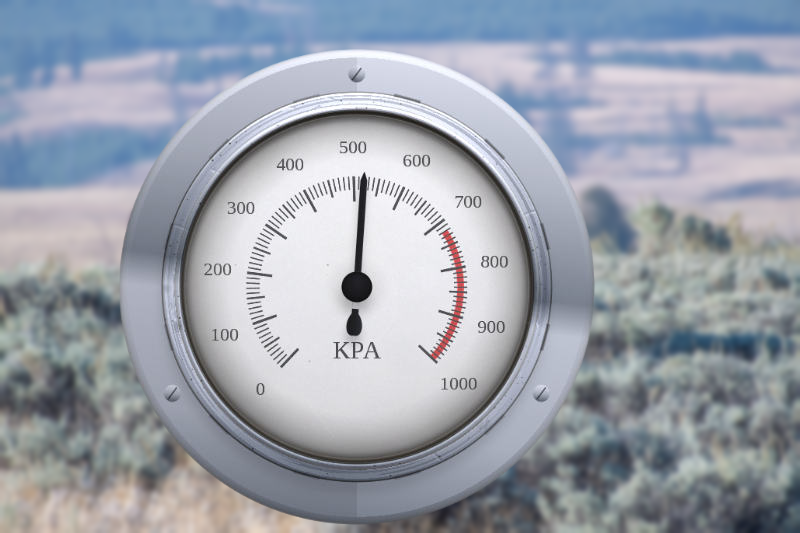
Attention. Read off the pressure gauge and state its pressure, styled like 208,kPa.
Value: 520,kPa
